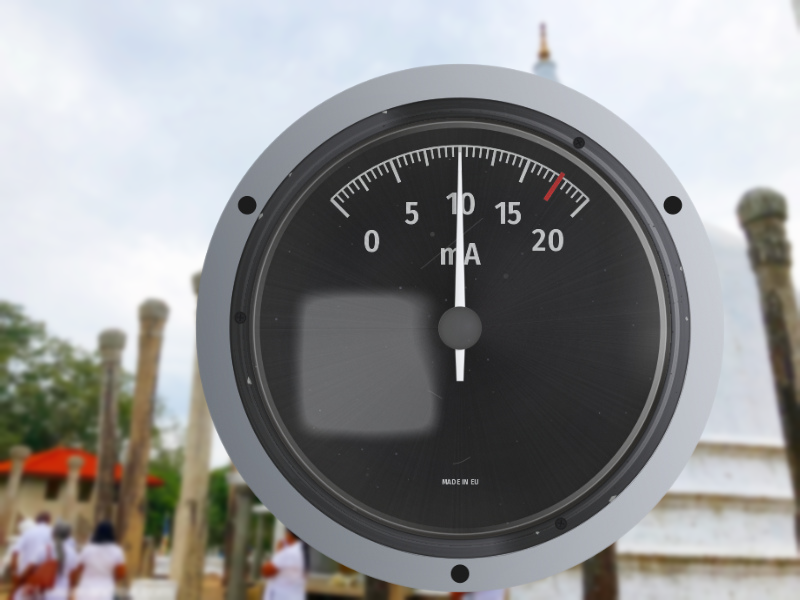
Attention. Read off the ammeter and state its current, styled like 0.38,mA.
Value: 10,mA
